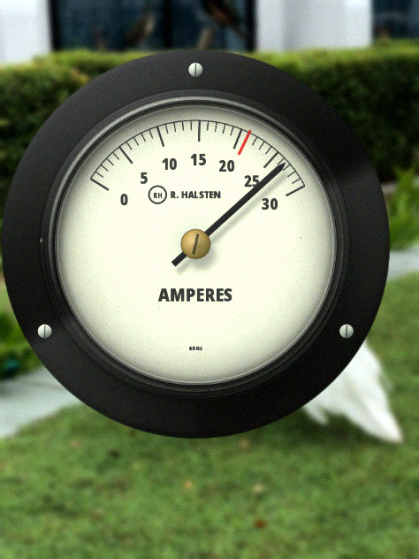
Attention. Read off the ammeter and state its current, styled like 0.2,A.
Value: 26.5,A
